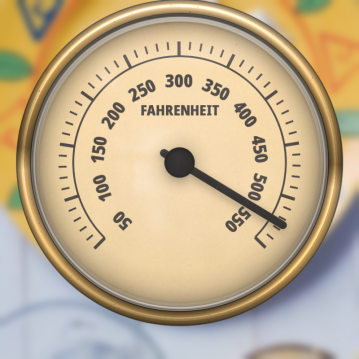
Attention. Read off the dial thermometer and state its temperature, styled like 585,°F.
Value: 525,°F
